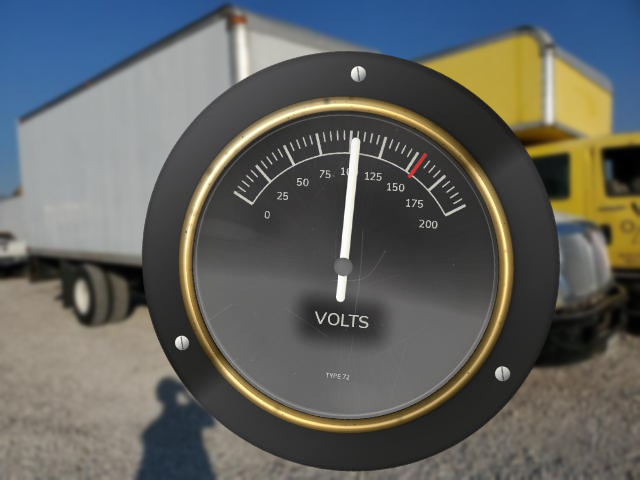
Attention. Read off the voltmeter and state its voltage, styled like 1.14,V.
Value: 105,V
